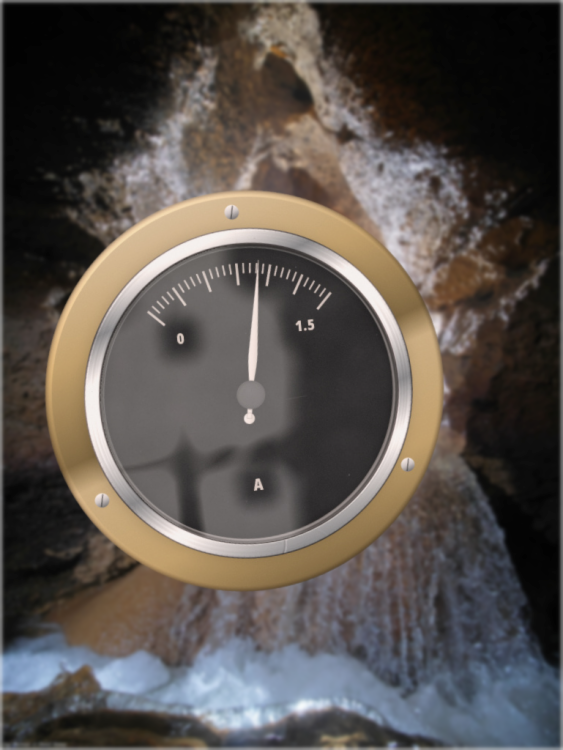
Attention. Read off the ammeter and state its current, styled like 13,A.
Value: 0.9,A
